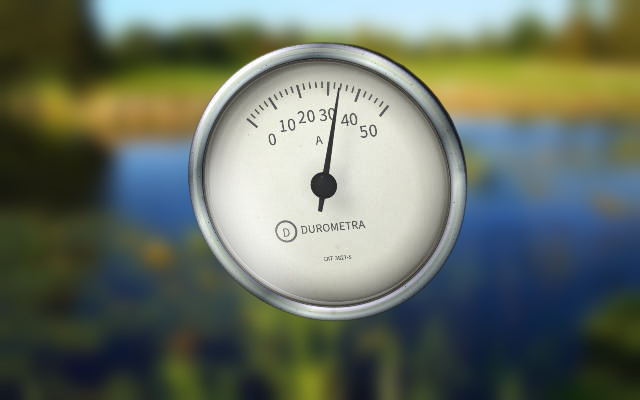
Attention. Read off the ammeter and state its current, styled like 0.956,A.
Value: 34,A
